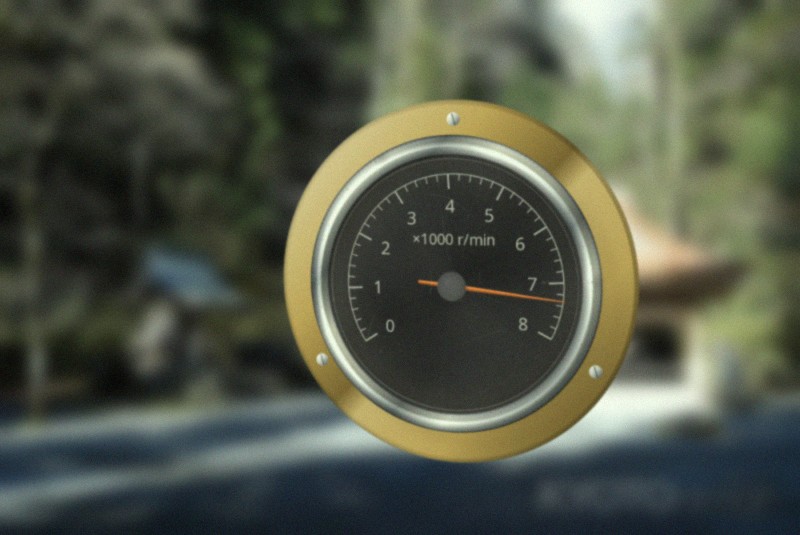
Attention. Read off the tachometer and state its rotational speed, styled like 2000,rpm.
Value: 7300,rpm
